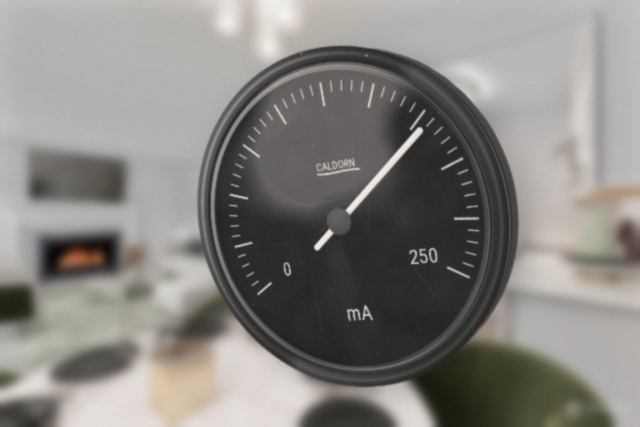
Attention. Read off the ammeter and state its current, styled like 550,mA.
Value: 180,mA
